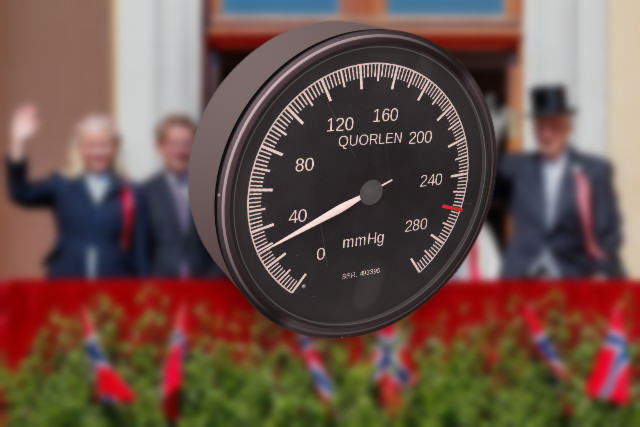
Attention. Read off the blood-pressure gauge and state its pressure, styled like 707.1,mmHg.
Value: 30,mmHg
